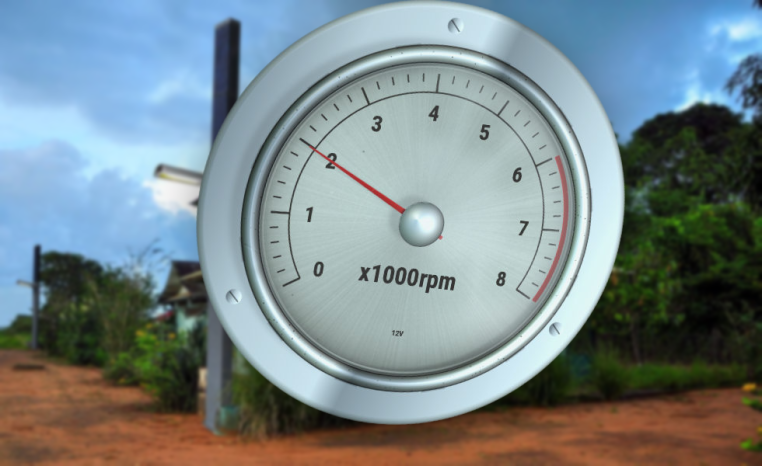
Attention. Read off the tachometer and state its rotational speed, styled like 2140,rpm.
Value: 2000,rpm
